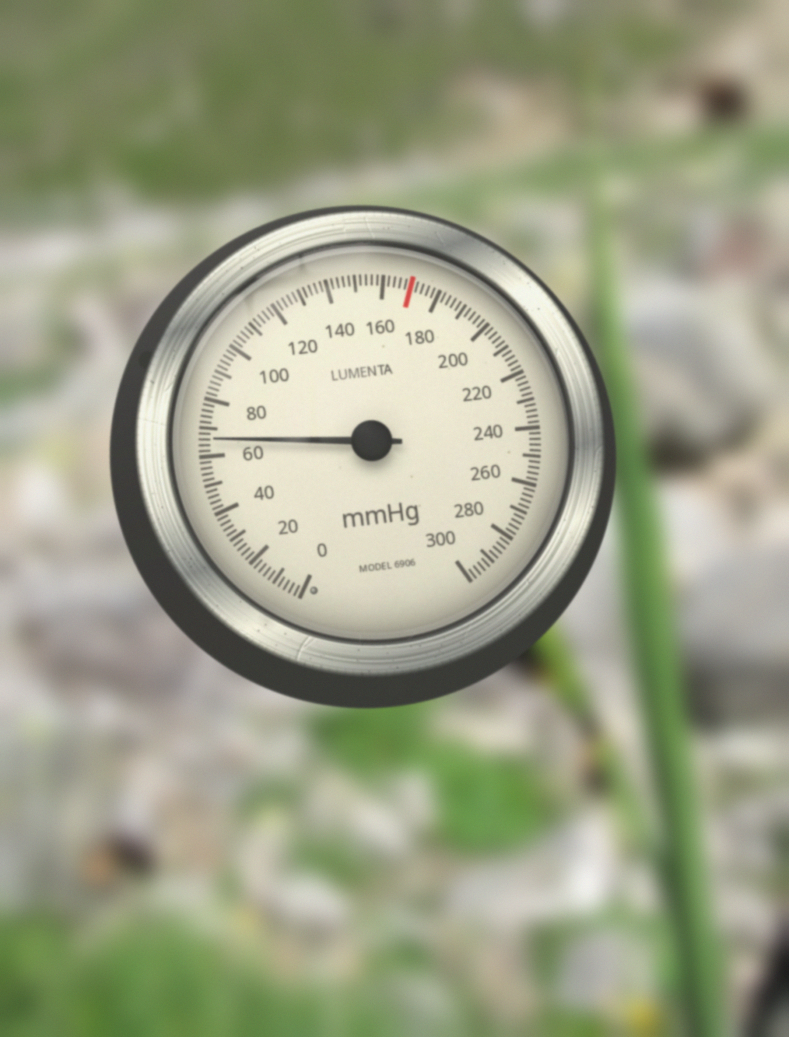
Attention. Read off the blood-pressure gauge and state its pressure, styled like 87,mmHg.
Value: 66,mmHg
